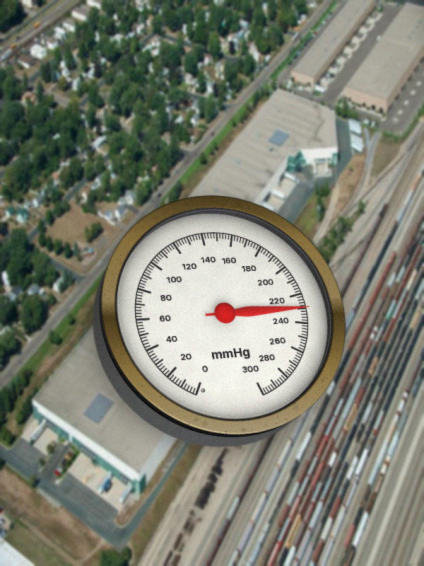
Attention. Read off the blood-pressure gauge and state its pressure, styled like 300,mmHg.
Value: 230,mmHg
